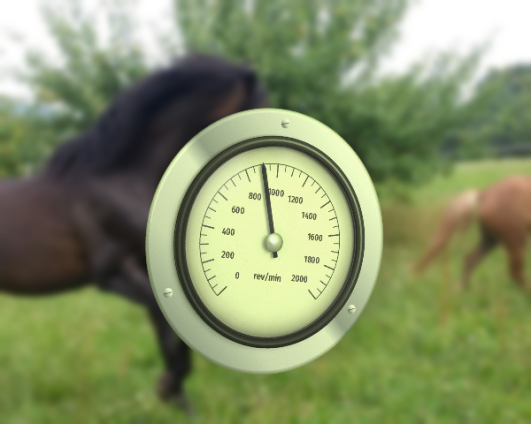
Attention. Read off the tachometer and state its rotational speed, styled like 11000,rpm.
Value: 900,rpm
